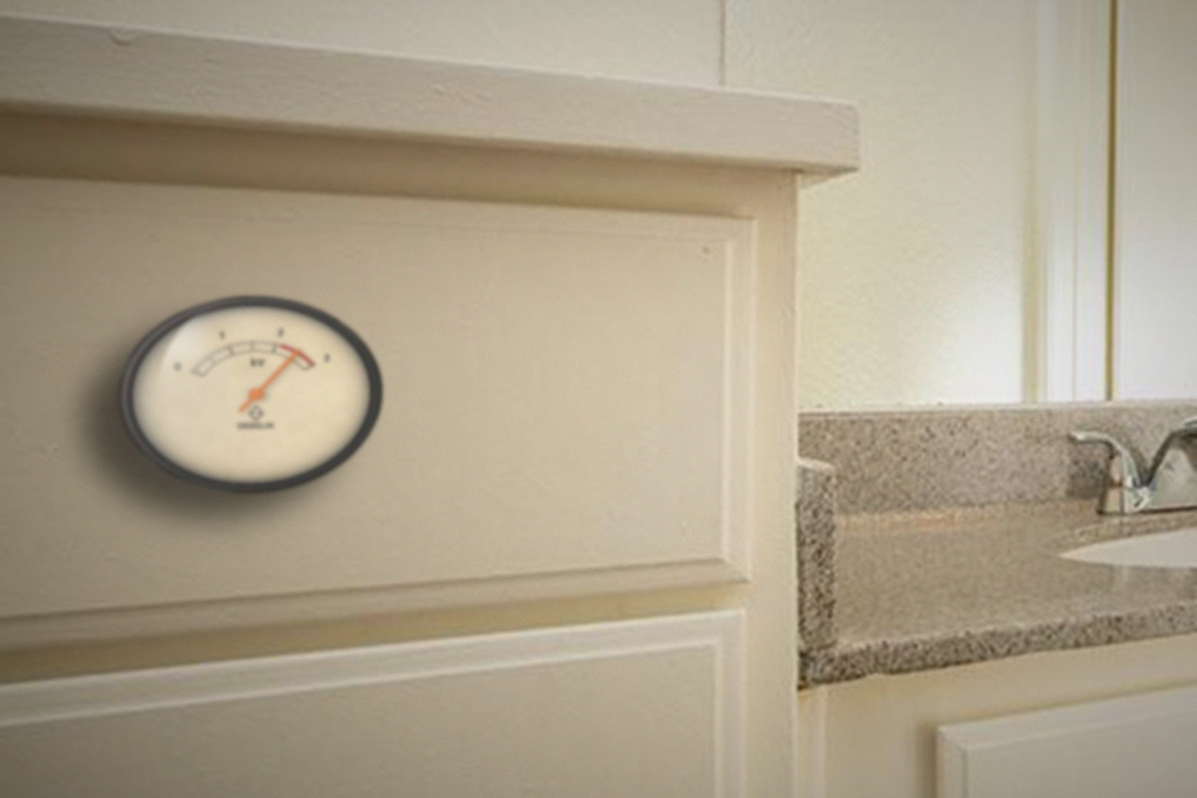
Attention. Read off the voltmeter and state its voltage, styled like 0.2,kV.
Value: 2.5,kV
